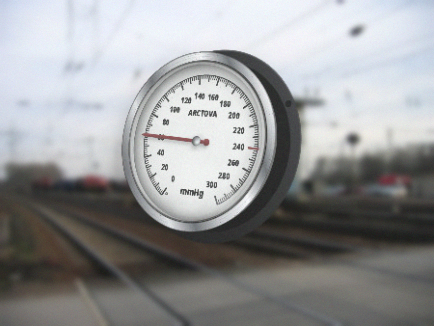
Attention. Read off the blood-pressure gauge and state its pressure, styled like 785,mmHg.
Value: 60,mmHg
